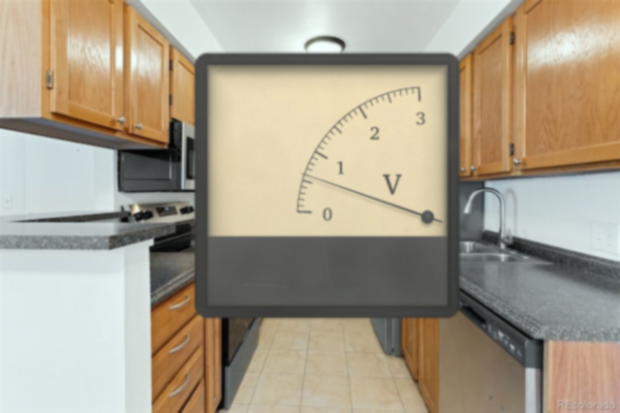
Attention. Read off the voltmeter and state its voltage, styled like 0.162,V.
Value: 0.6,V
